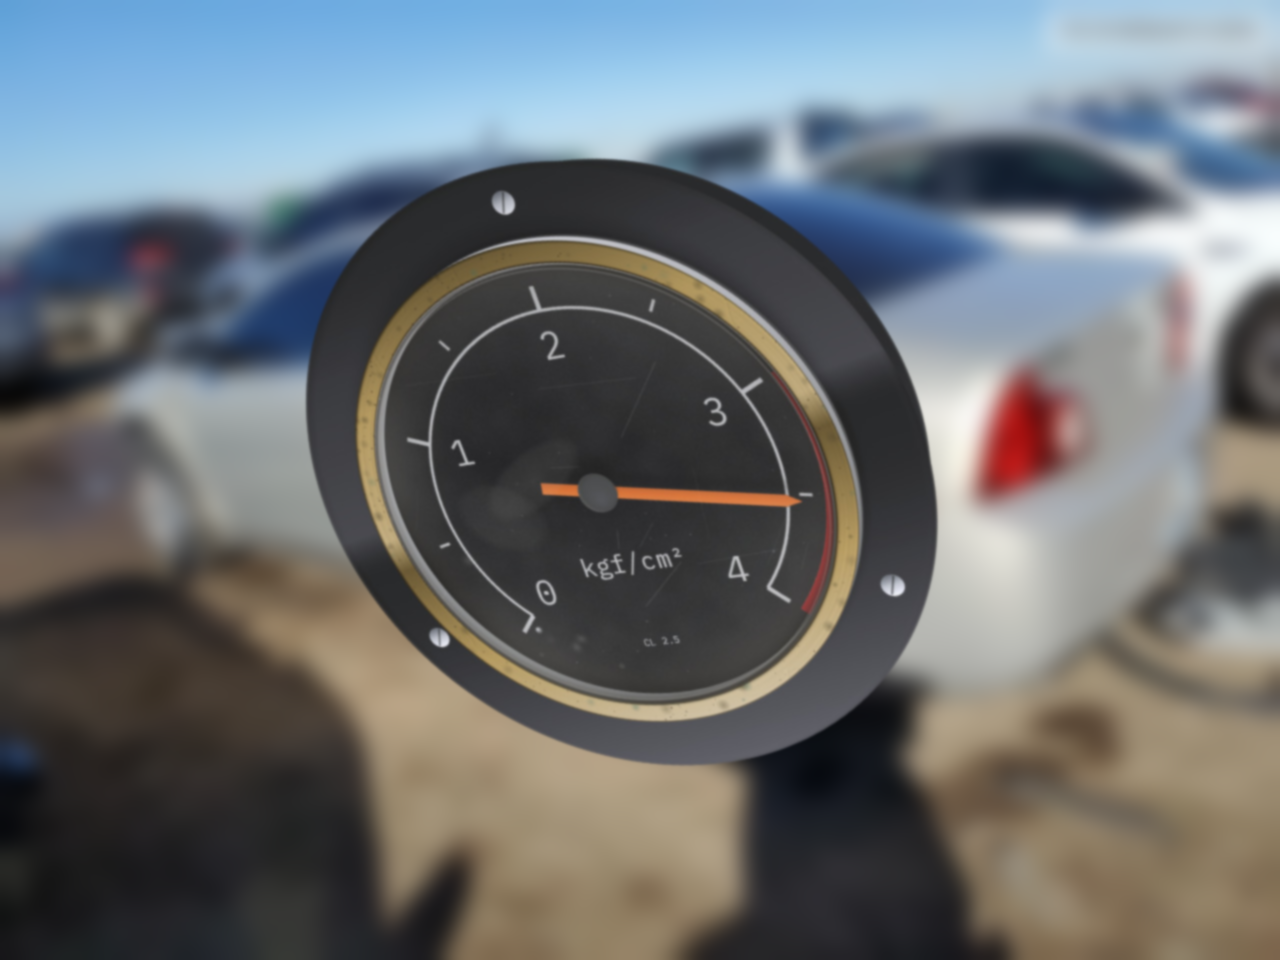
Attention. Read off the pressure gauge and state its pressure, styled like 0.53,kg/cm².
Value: 3.5,kg/cm²
